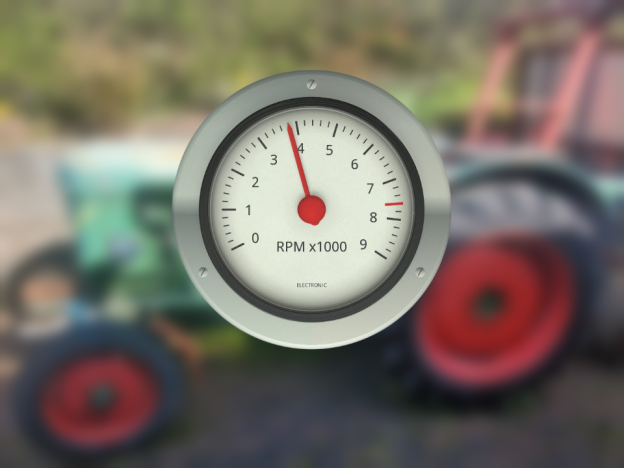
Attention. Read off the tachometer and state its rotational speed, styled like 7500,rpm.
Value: 3800,rpm
